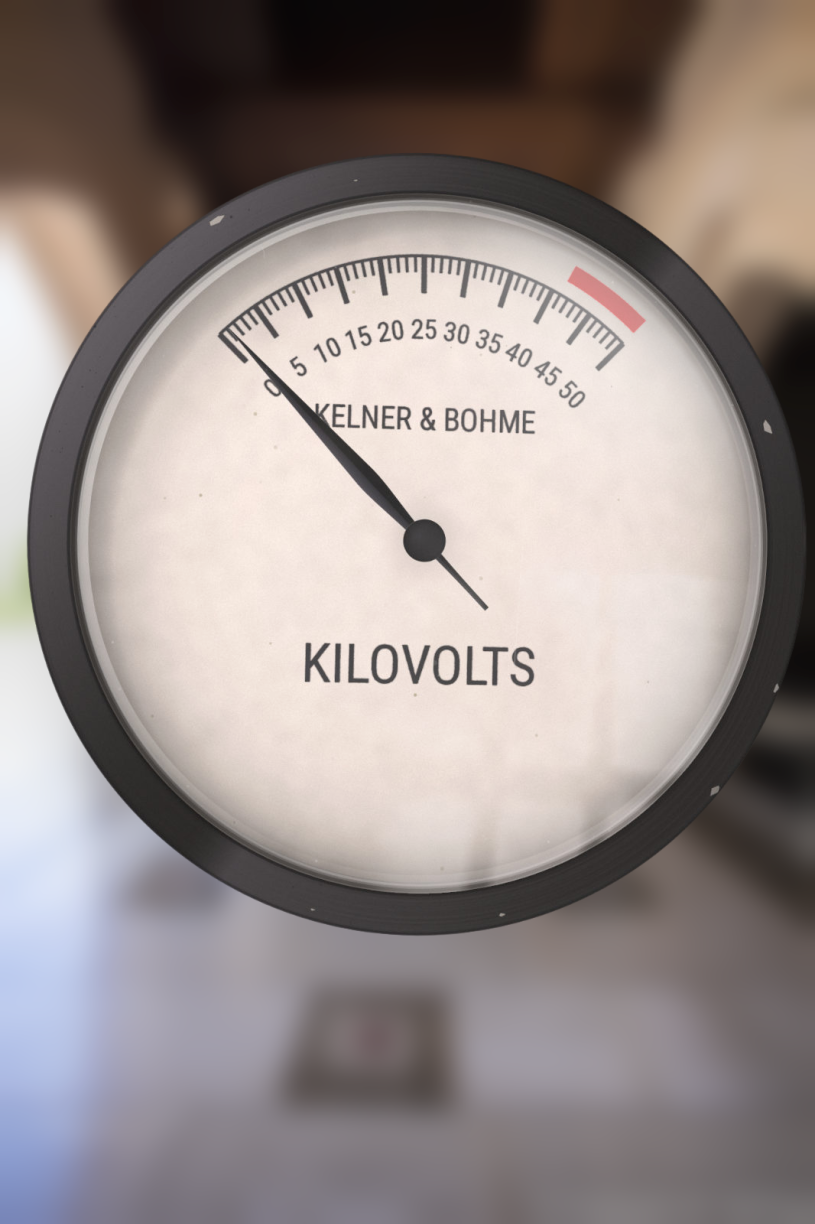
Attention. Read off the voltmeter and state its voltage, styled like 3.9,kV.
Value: 1,kV
